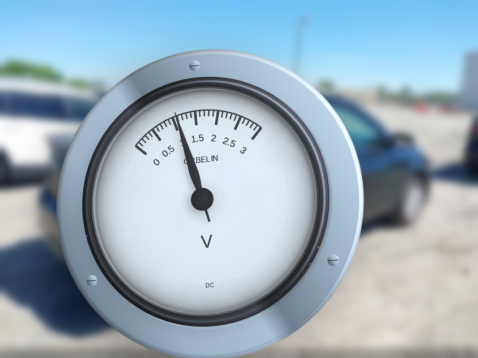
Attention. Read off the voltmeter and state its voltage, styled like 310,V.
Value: 1.1,V
